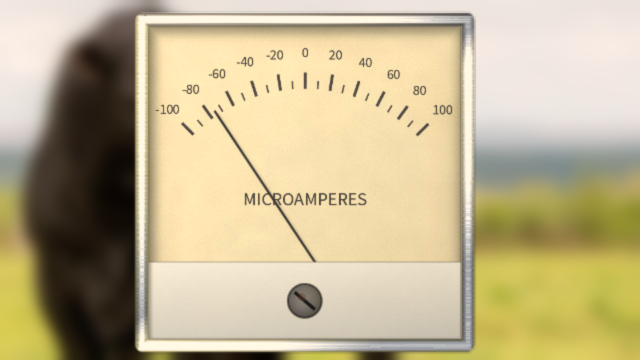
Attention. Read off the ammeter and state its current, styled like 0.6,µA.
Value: -75,µA
